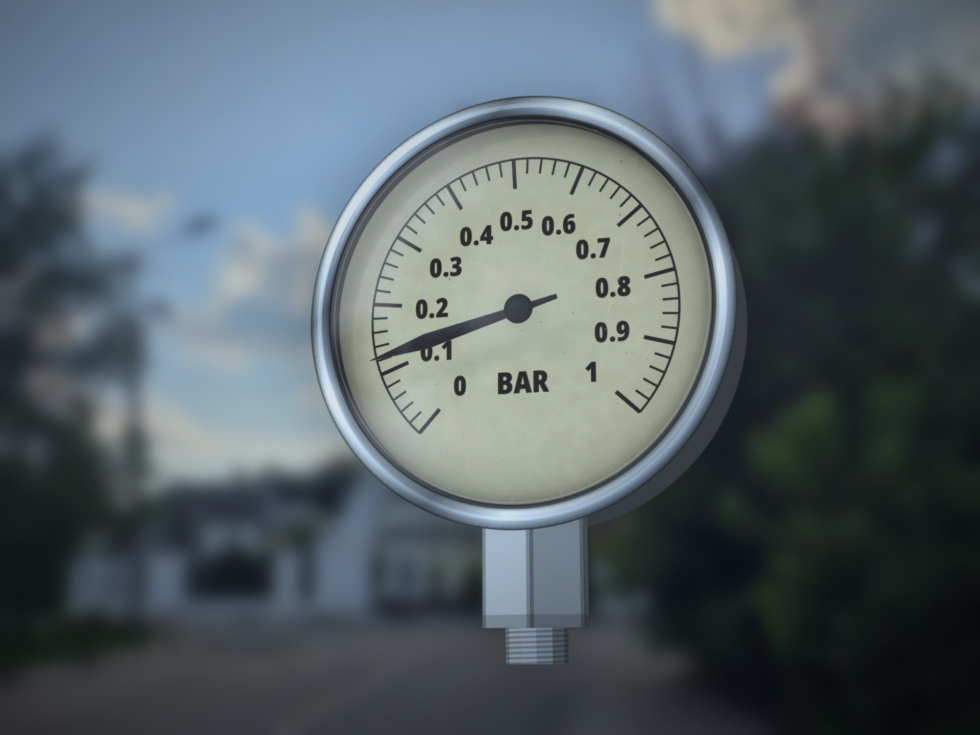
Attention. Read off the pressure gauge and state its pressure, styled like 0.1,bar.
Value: 0.12,bar
